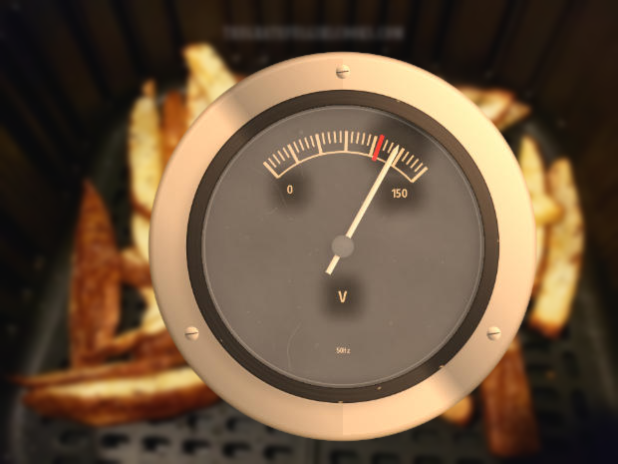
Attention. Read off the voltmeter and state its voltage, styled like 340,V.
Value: 120,V
